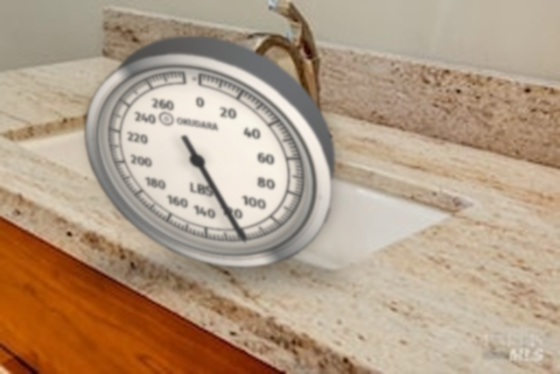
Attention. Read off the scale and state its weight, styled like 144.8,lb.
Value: 120,lb
